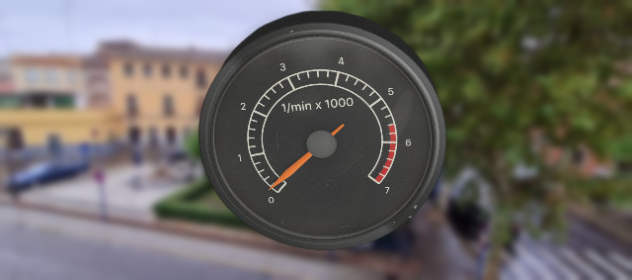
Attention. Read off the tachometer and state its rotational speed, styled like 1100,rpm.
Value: 200,rpm
